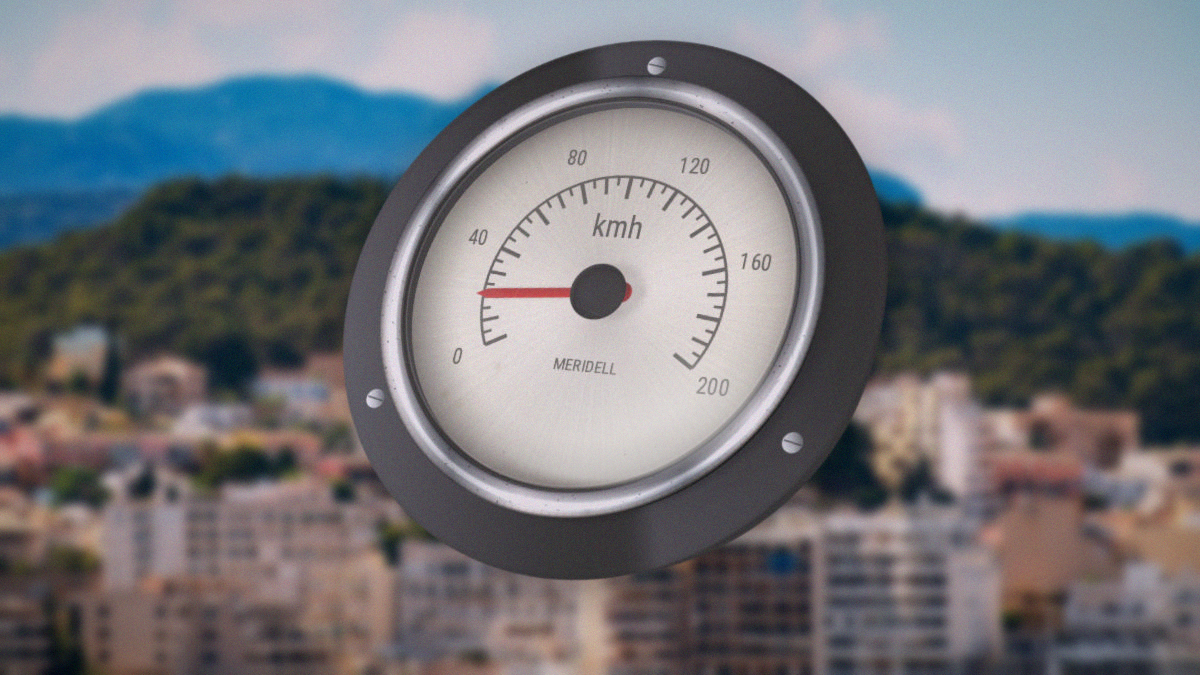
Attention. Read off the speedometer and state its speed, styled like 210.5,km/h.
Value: 20,km/h
